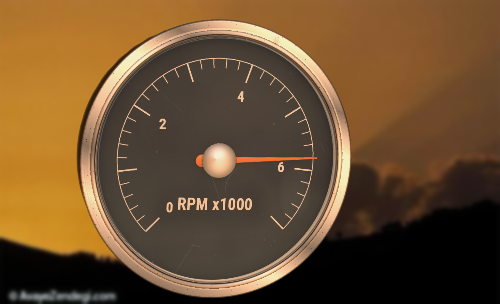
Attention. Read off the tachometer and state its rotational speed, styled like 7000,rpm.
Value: 5800,rpm
